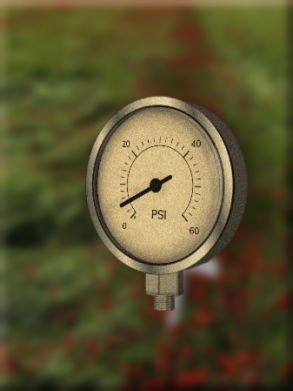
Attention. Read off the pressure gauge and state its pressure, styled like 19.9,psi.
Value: 4,psi
